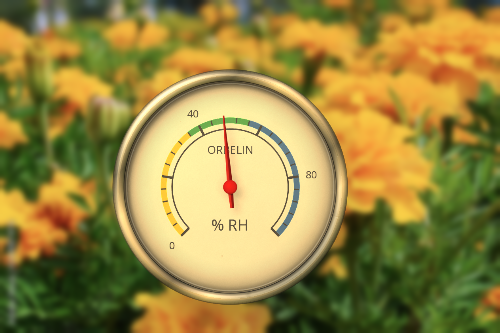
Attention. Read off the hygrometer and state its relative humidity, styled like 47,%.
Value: 48,%
